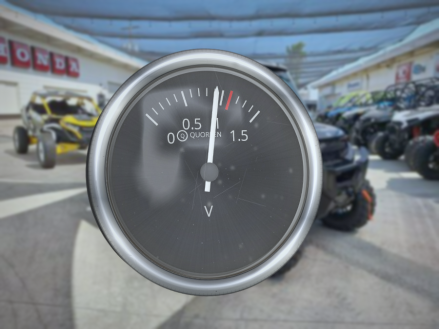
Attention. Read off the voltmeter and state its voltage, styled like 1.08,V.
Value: 0.9,V
